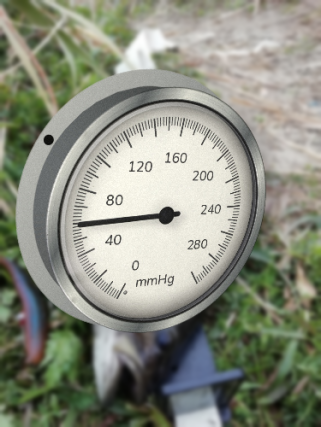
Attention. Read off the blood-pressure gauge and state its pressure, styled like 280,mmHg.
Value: 60,mmHg
